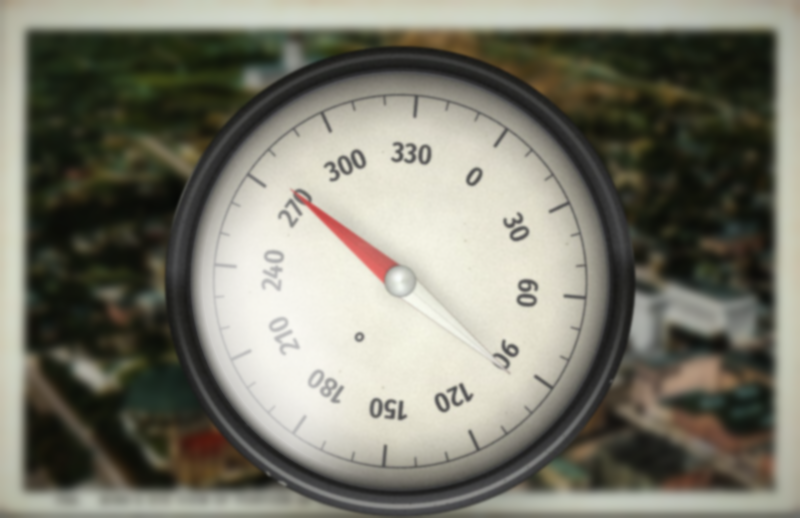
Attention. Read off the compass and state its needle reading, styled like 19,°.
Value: 275,°
